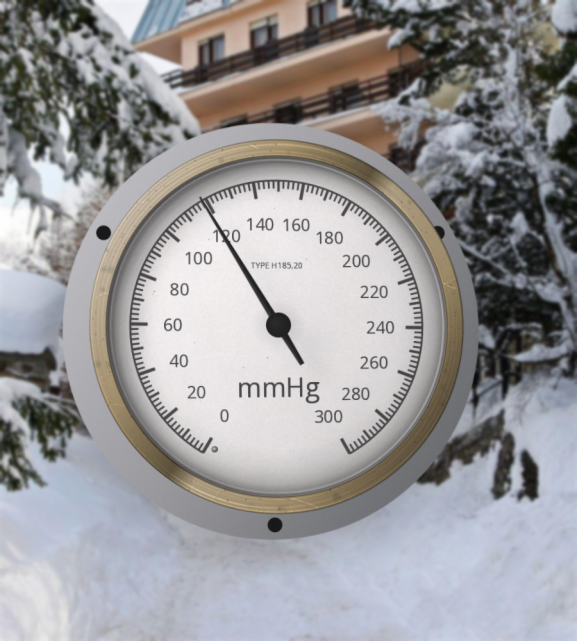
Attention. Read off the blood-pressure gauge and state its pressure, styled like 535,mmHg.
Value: 118,mmHg
